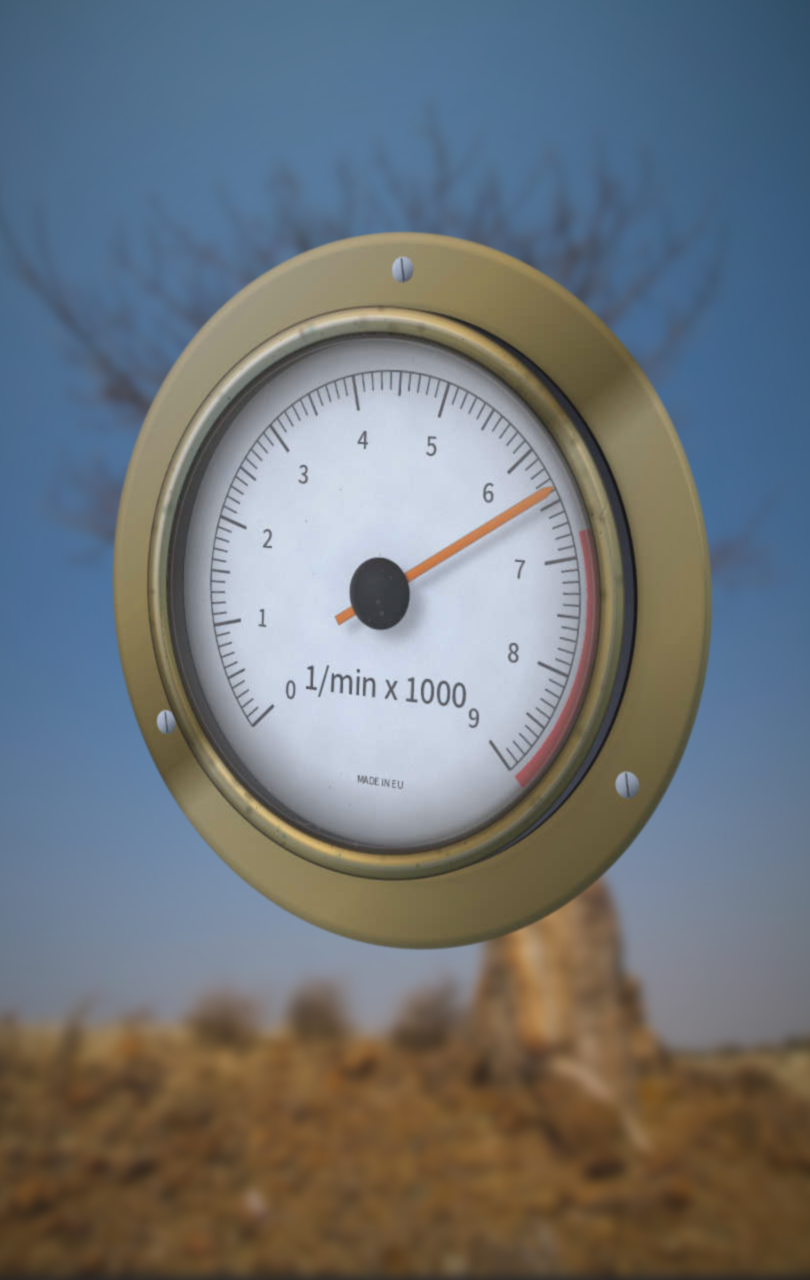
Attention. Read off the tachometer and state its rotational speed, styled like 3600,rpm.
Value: 6400,rpm
